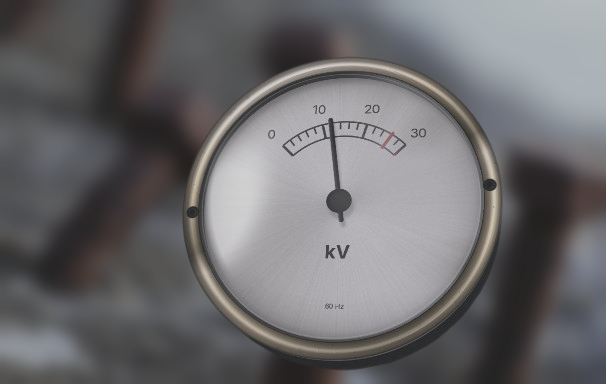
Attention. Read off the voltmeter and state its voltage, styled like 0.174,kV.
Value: 12,kV
